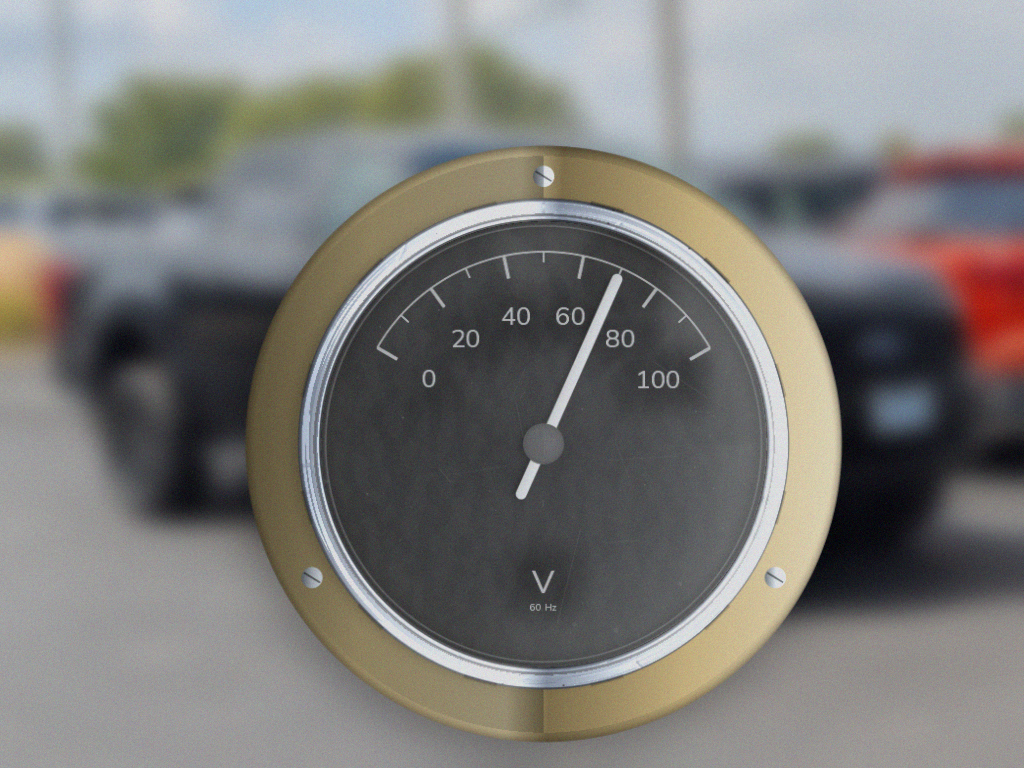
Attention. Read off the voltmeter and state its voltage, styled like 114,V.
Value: 70,V
